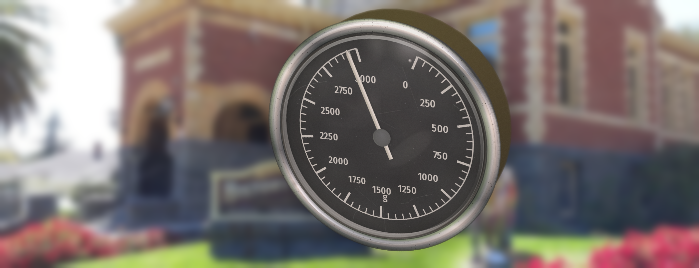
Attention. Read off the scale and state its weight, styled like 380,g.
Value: 2950,g
